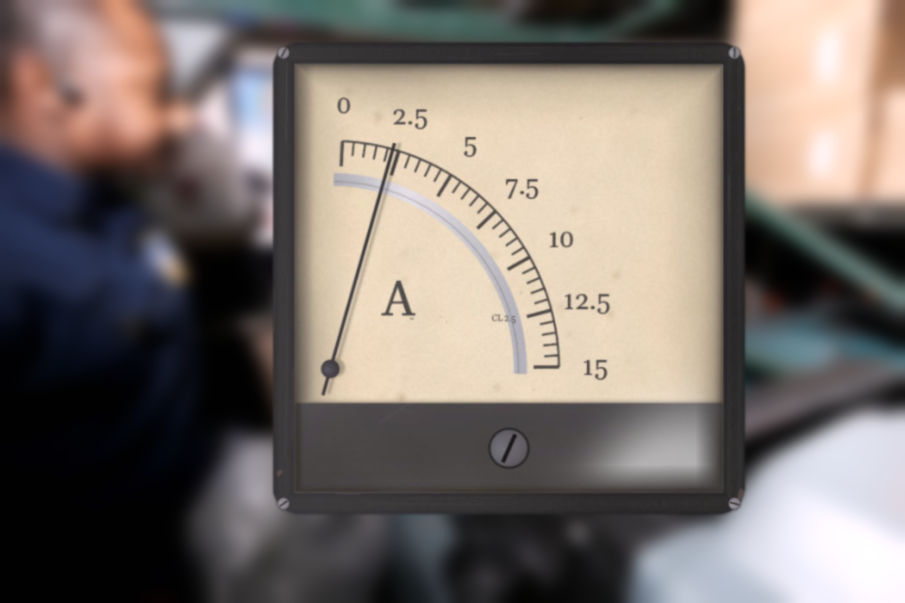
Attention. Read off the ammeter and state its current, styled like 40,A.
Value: 2.25,A
